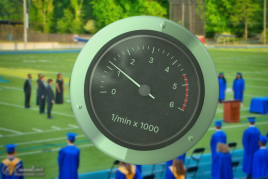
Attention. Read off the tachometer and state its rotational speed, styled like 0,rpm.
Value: 1200,rpm
